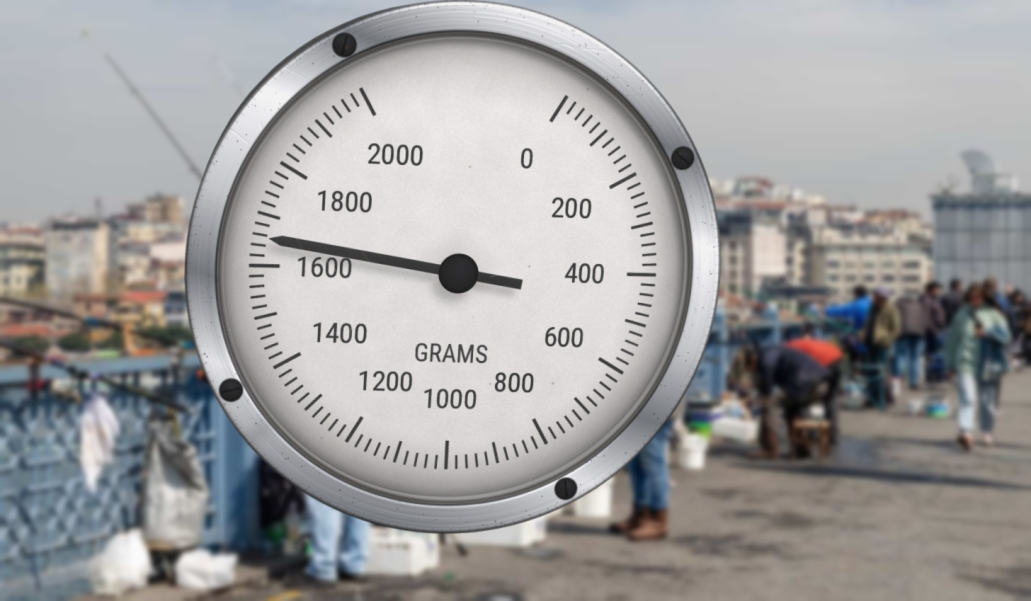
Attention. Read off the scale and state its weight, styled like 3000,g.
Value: 1660,g
